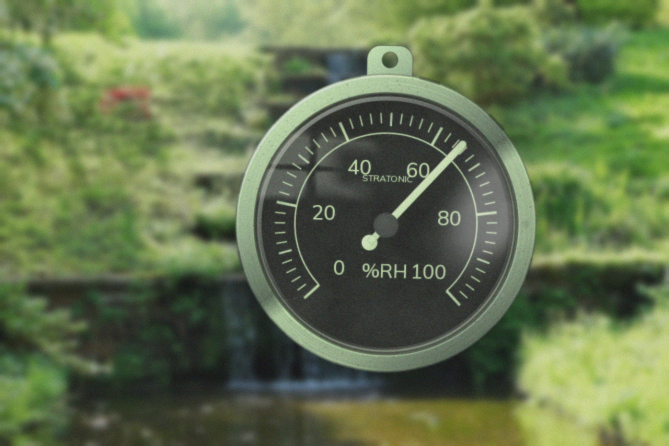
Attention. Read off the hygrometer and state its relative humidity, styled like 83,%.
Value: 65,%
